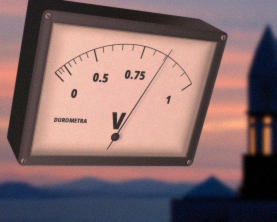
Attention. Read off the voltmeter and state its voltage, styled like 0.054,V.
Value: 0.85,V
